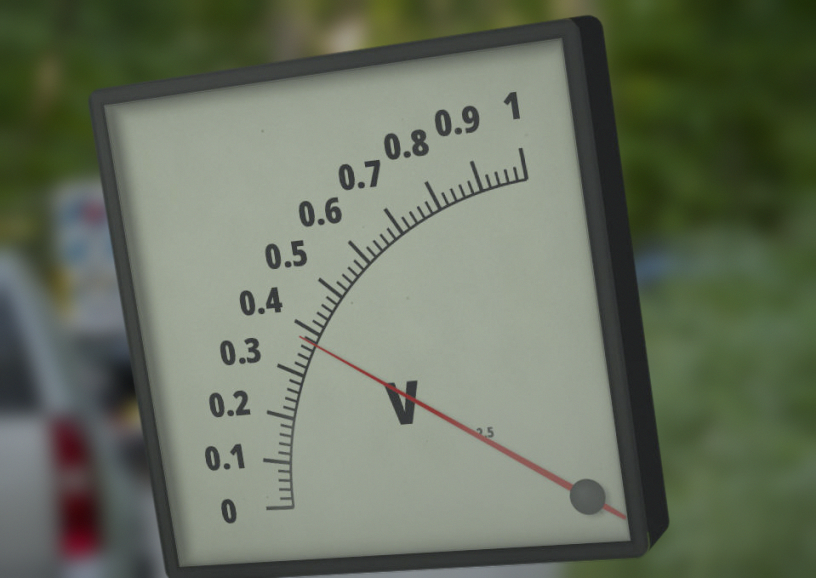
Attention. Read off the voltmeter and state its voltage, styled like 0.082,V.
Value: 0.38,V
